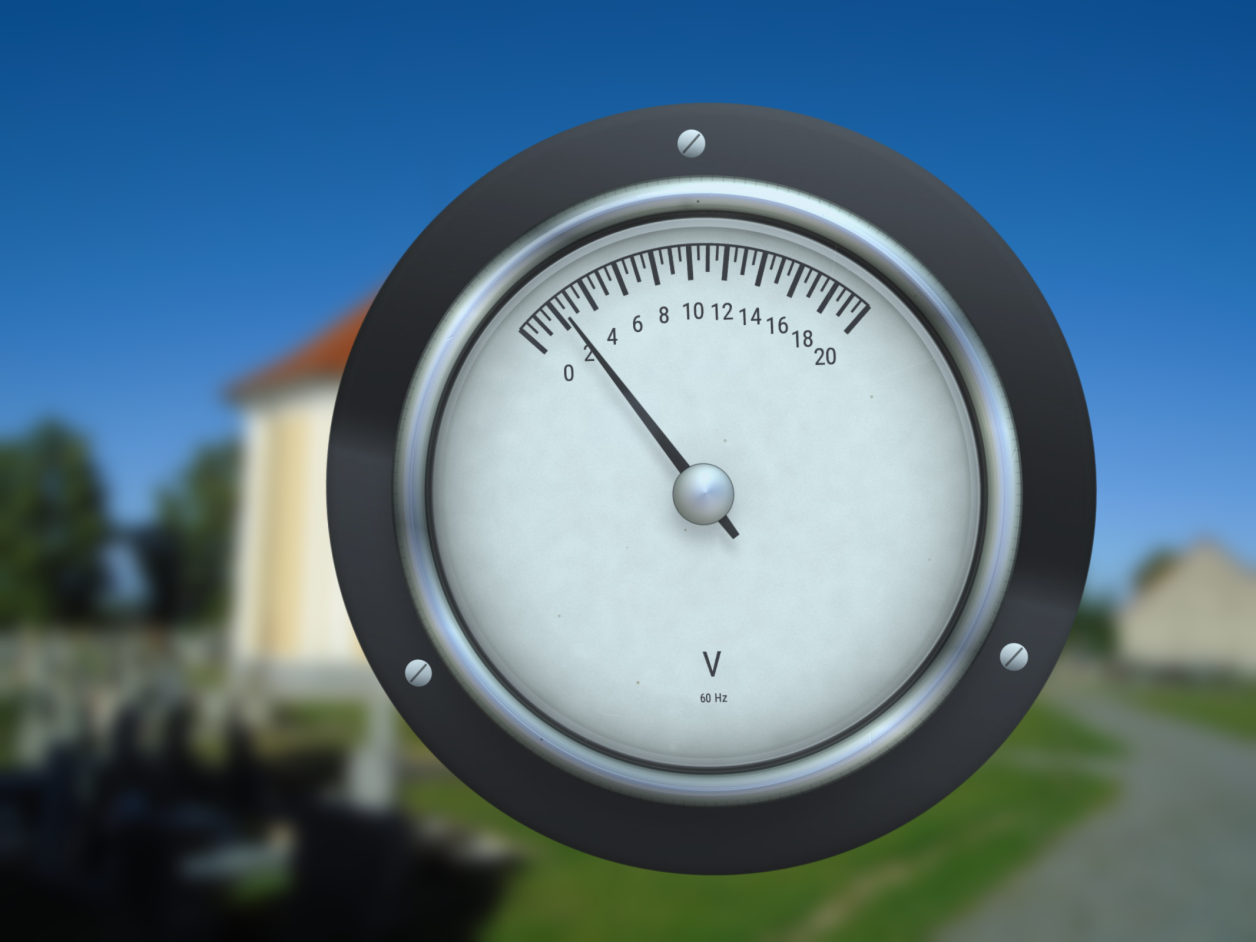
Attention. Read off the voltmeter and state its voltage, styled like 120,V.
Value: 2.5,V
